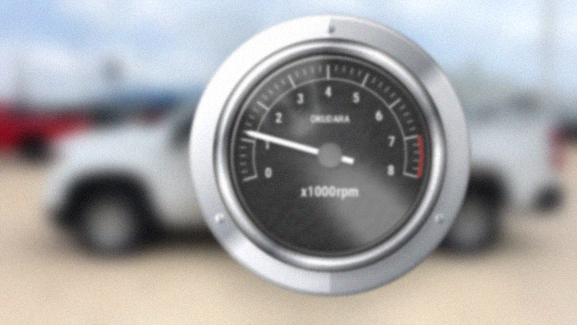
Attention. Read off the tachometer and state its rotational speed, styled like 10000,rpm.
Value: 1200,rpm
